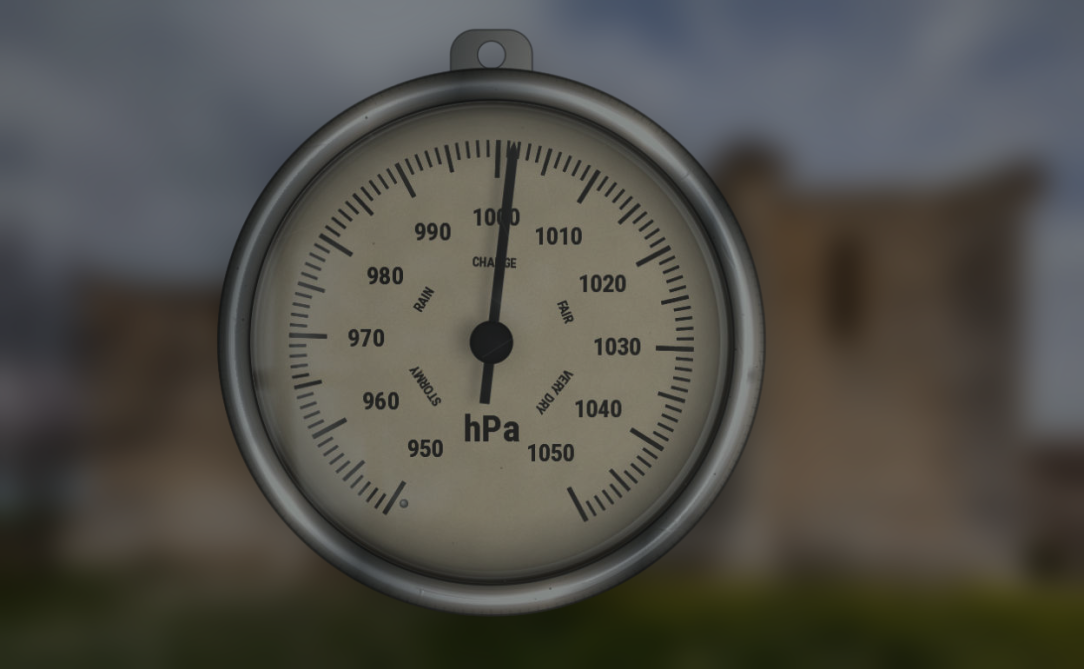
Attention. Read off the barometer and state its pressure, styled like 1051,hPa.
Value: 1001.5,hPa
